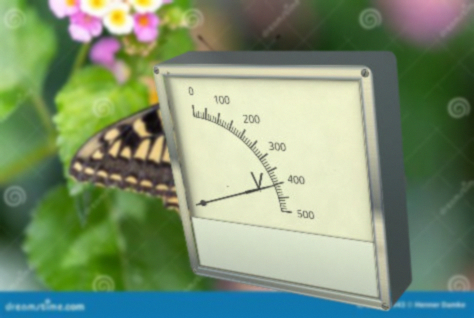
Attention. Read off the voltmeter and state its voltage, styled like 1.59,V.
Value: 400,V
